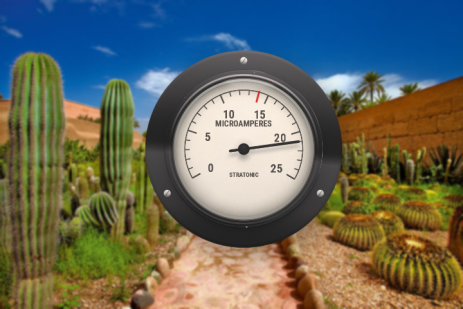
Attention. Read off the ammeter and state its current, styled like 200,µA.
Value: 21,µA
